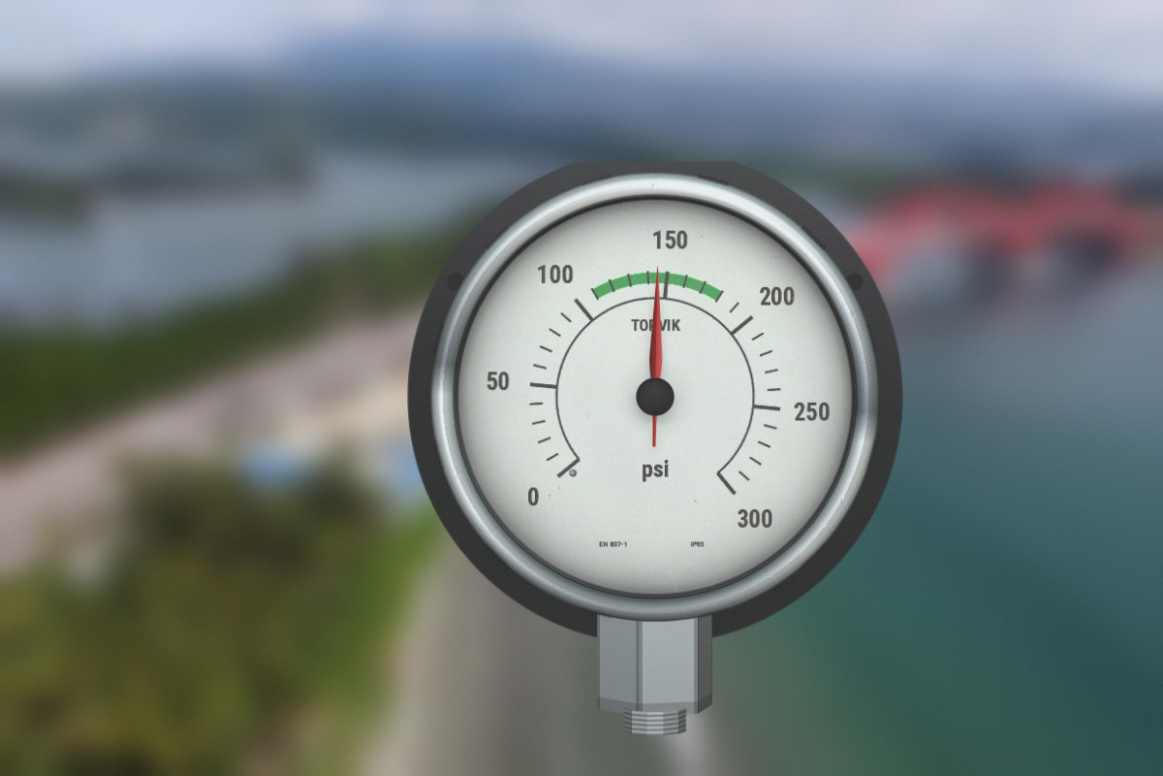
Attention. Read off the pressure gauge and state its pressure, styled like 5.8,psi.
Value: 145,psi
